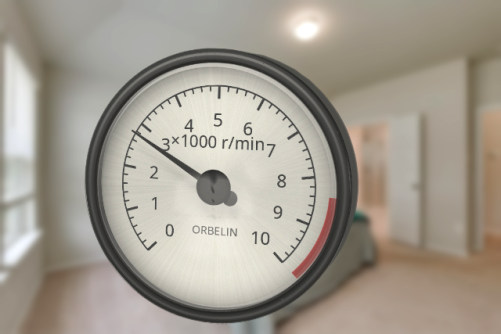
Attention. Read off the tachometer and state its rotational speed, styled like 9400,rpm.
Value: 2800,rpm
